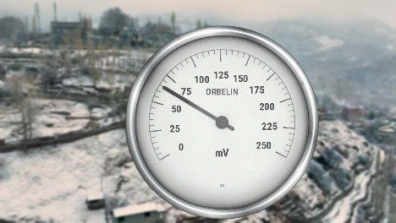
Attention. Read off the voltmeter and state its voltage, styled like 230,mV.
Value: 65,mV
